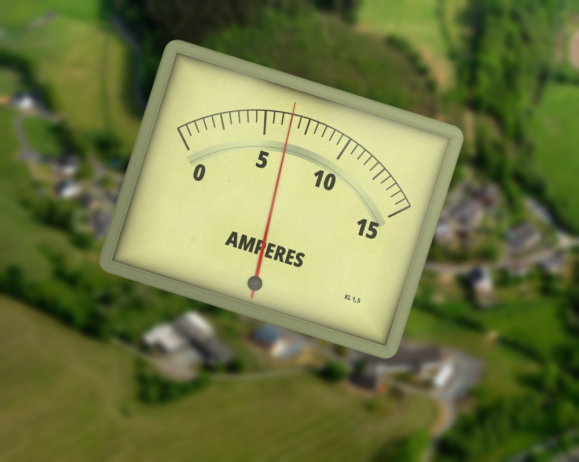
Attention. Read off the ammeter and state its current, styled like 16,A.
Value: 6.5,A
